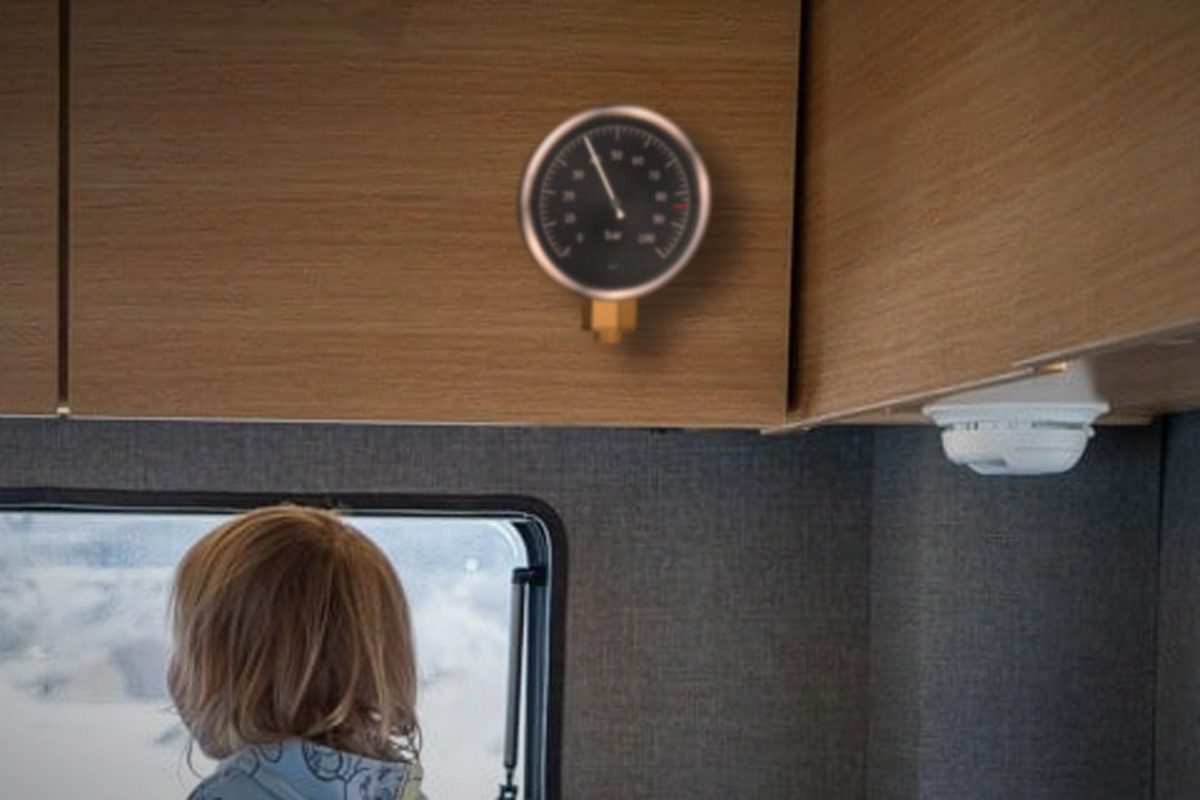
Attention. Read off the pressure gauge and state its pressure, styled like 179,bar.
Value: 40,bar
